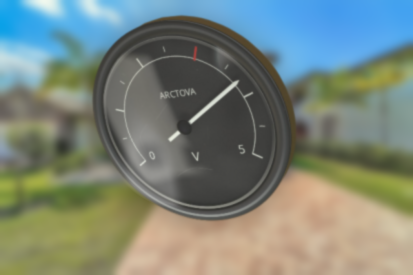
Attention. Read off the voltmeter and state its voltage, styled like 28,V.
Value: 3.75,V
